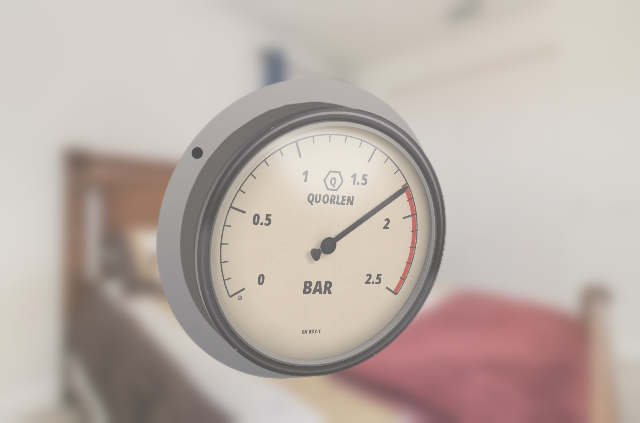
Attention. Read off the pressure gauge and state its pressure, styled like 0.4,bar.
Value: 1.8,bar
